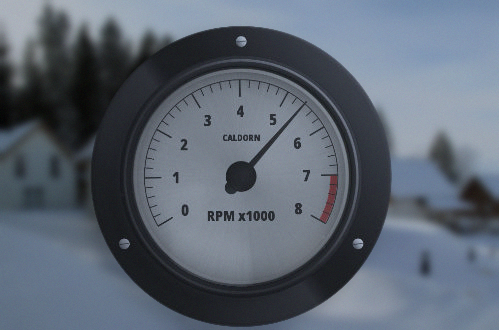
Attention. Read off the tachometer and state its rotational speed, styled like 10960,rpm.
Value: 5400,rpm
